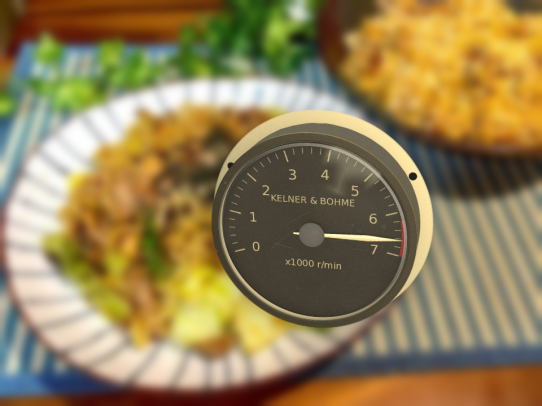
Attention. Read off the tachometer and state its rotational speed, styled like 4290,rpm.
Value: 6600,rpm
